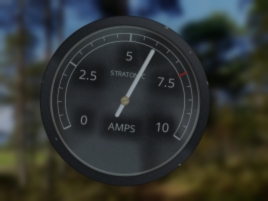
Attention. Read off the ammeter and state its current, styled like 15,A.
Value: 6,A
